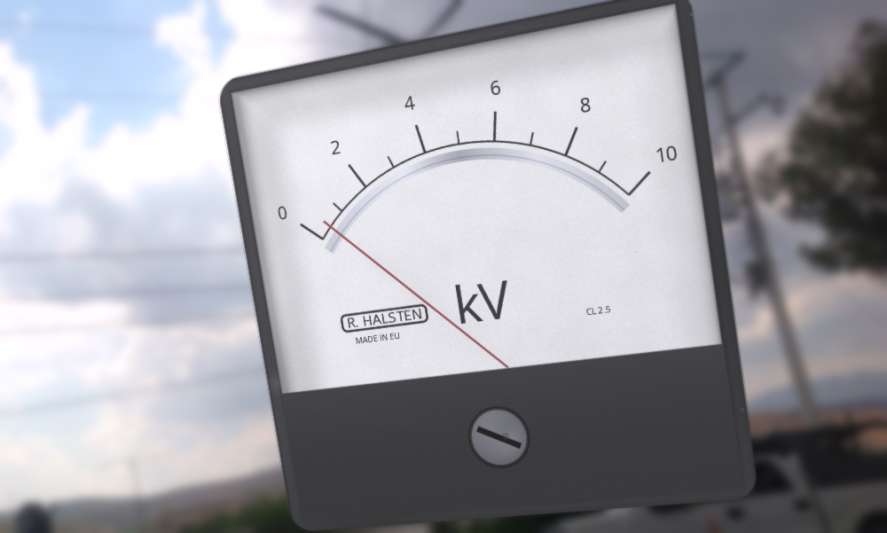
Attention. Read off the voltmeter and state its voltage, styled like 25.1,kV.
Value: 0.5,kV
